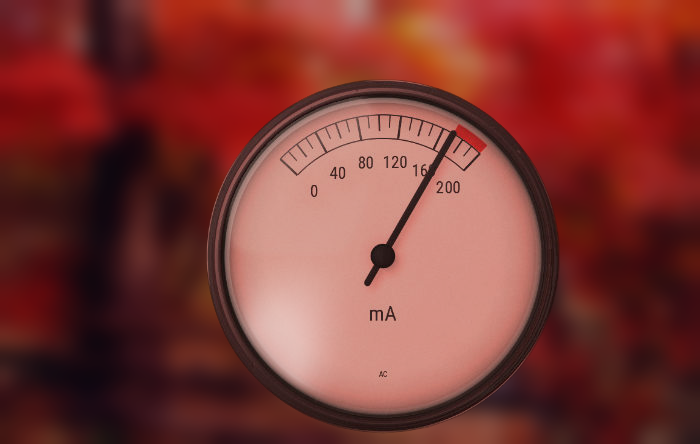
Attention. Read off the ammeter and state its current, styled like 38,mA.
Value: 170,mA
